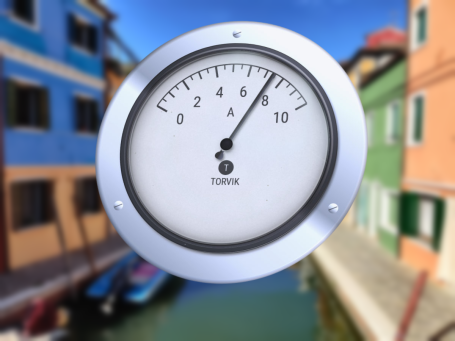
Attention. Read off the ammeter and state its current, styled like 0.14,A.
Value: 7.5,A
